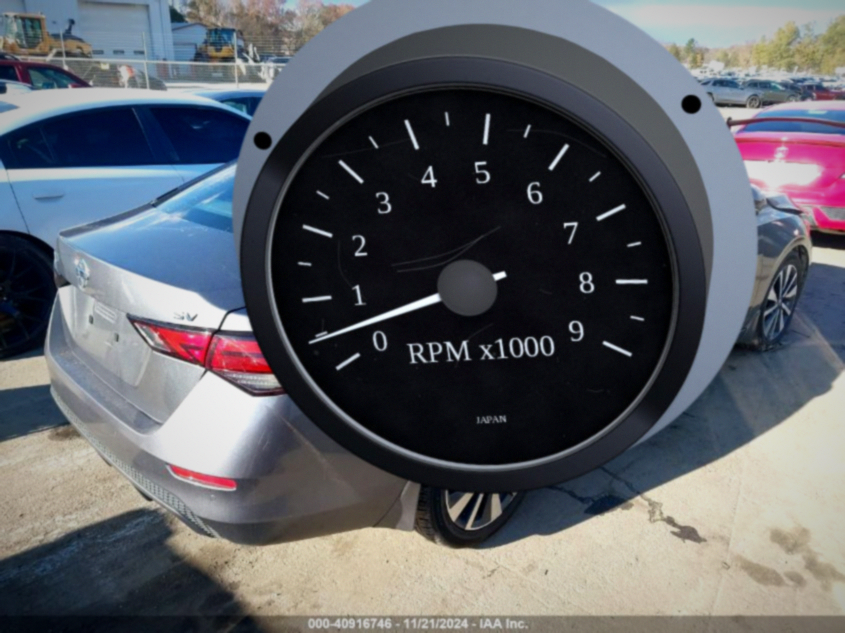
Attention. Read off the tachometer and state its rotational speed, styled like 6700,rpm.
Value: 500,rpm
